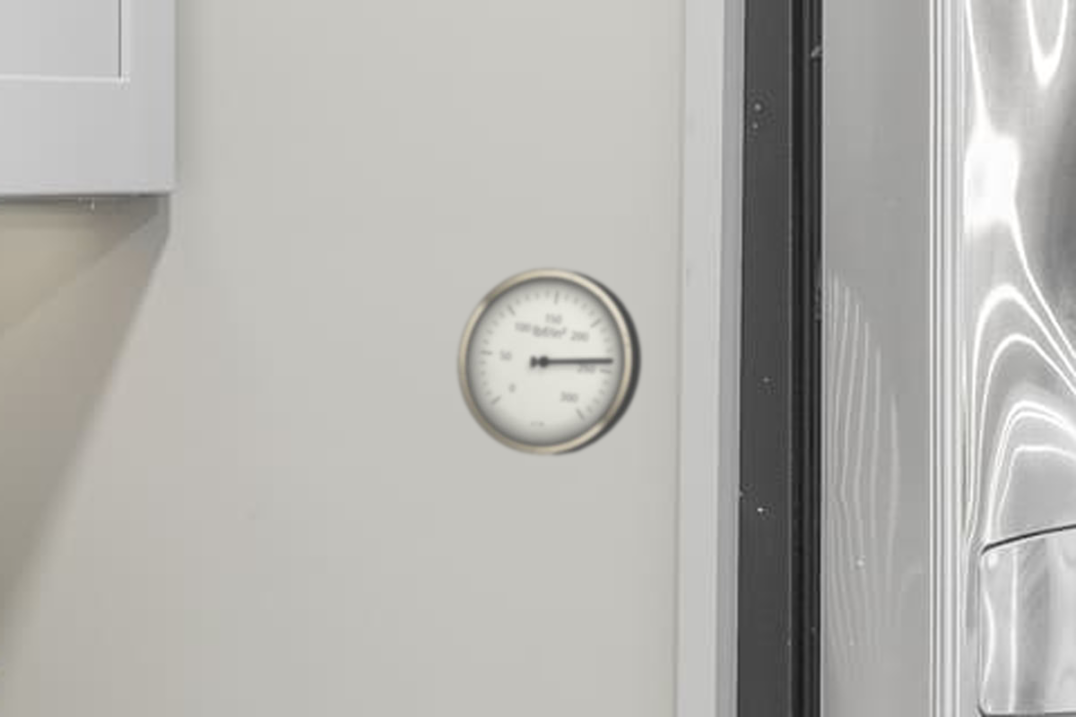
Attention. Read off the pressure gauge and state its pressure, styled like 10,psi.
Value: 240,psi
